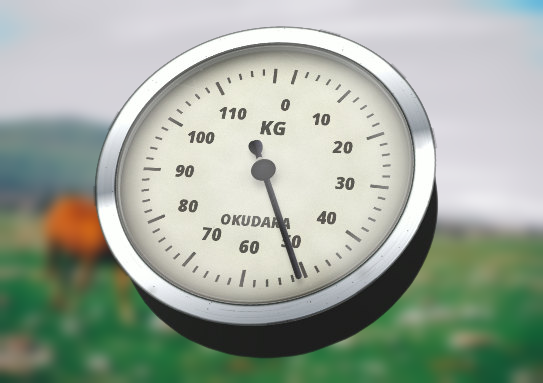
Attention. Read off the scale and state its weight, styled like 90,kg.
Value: 51,kg
